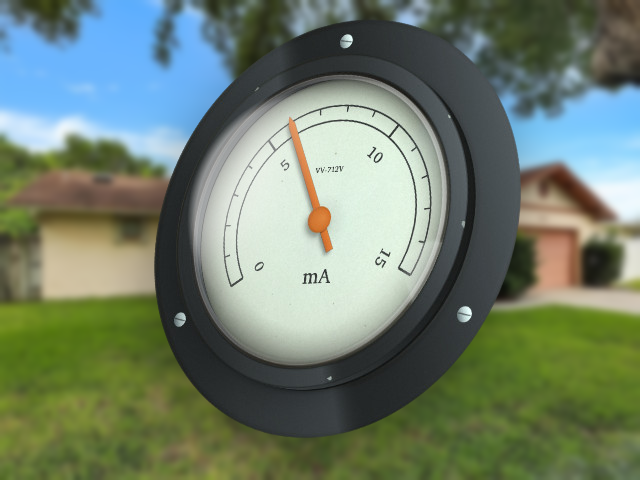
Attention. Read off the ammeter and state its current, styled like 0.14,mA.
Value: 6,mA
